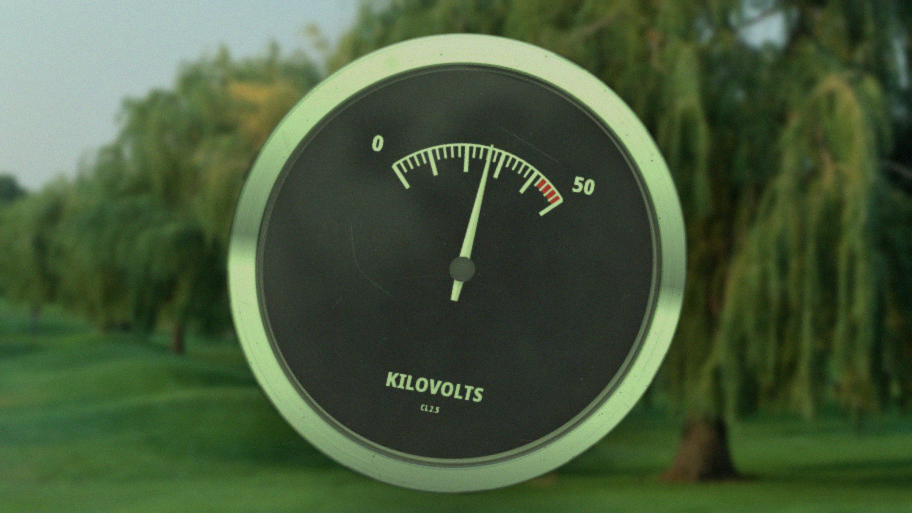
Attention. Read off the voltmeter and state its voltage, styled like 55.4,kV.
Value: 26,kV
